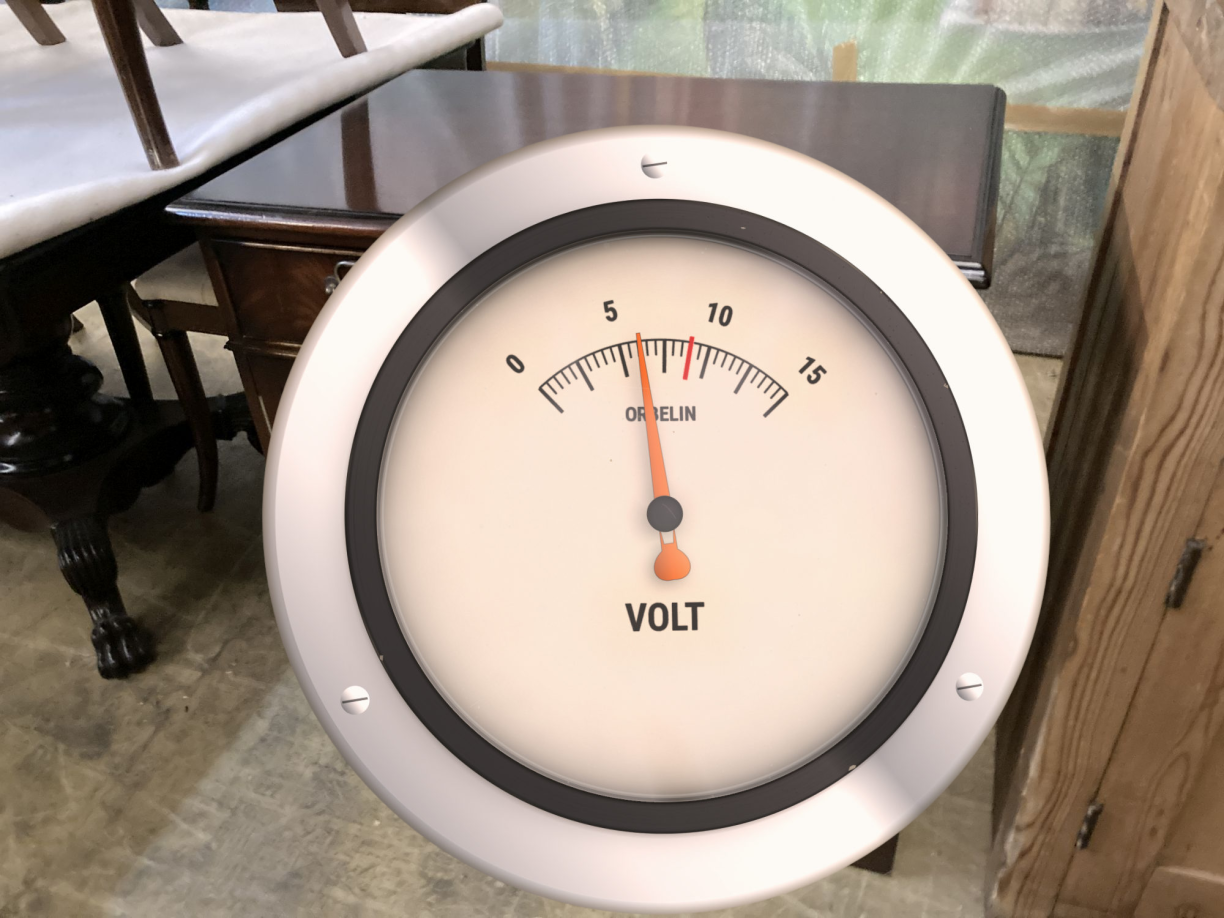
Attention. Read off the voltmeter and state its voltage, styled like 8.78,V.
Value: 6,V
